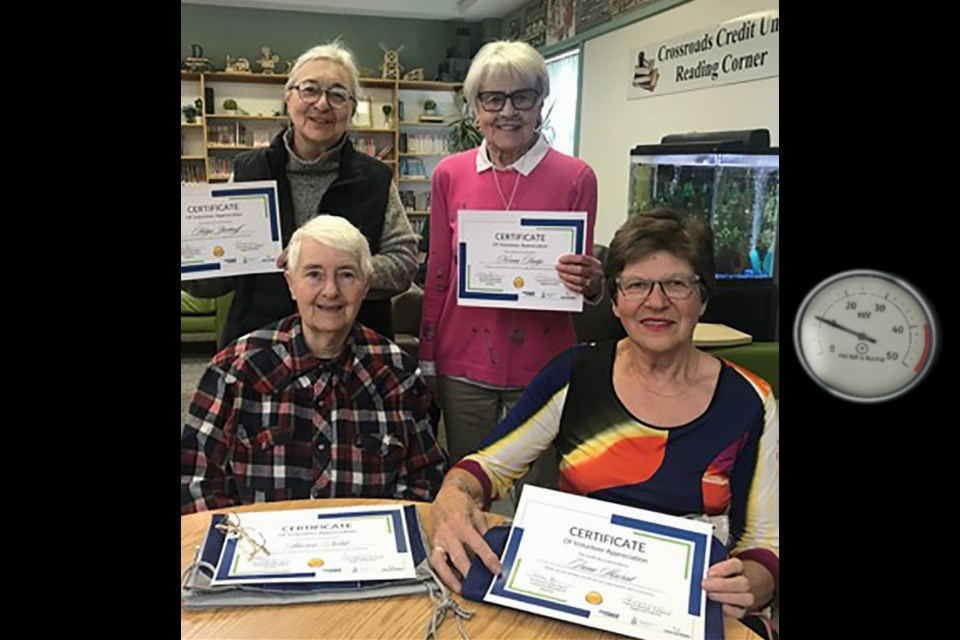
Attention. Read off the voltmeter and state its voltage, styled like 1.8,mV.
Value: 10,mV
